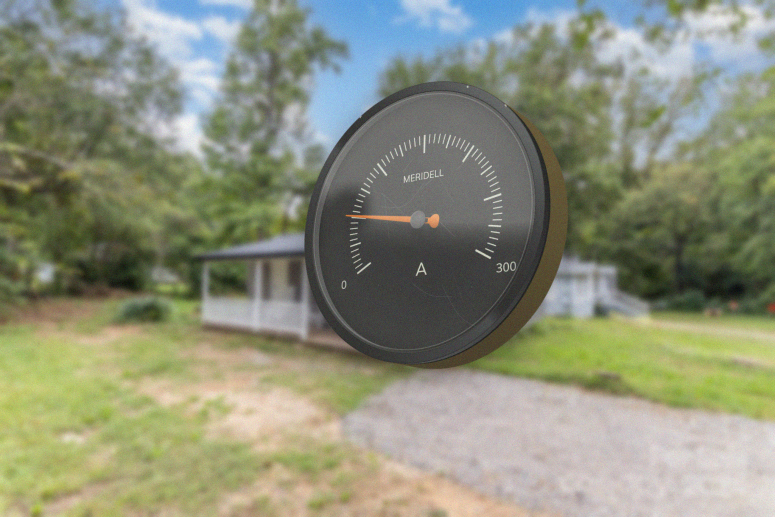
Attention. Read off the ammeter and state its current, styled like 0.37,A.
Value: 50,A
